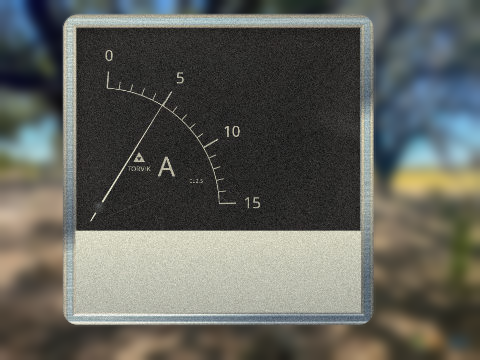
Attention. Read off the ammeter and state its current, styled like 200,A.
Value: 5,A
